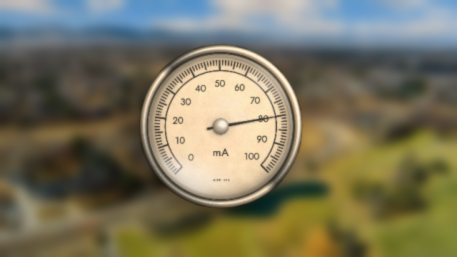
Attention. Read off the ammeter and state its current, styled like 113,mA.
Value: 80,mA
